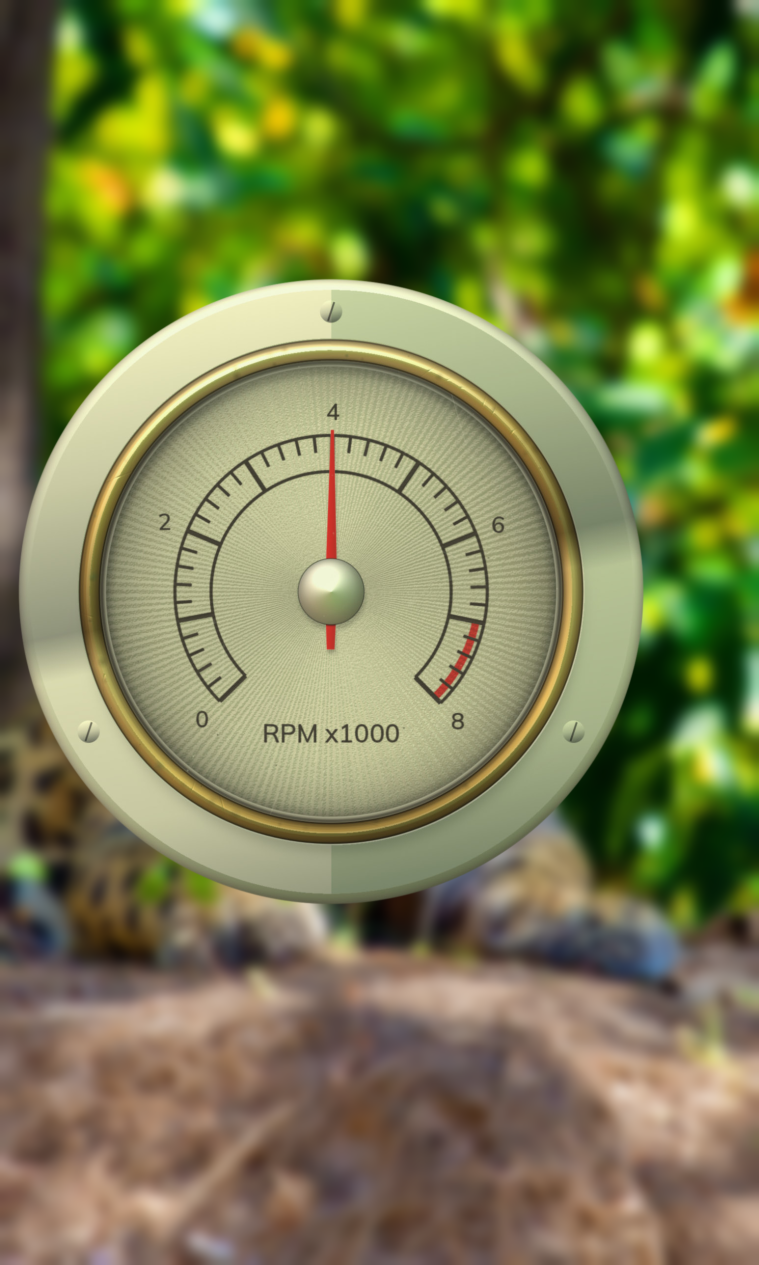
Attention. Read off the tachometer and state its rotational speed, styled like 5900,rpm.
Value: 4000,rpm
